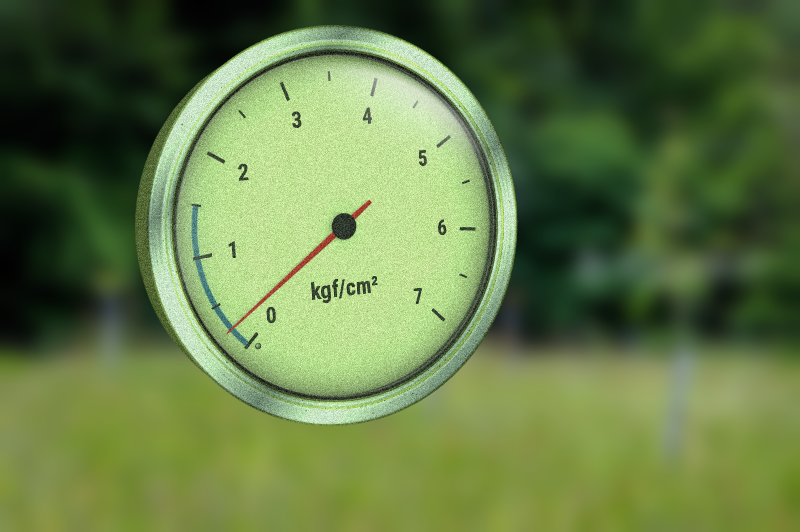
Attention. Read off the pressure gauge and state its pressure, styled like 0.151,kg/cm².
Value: 0.25,kg/cm²
